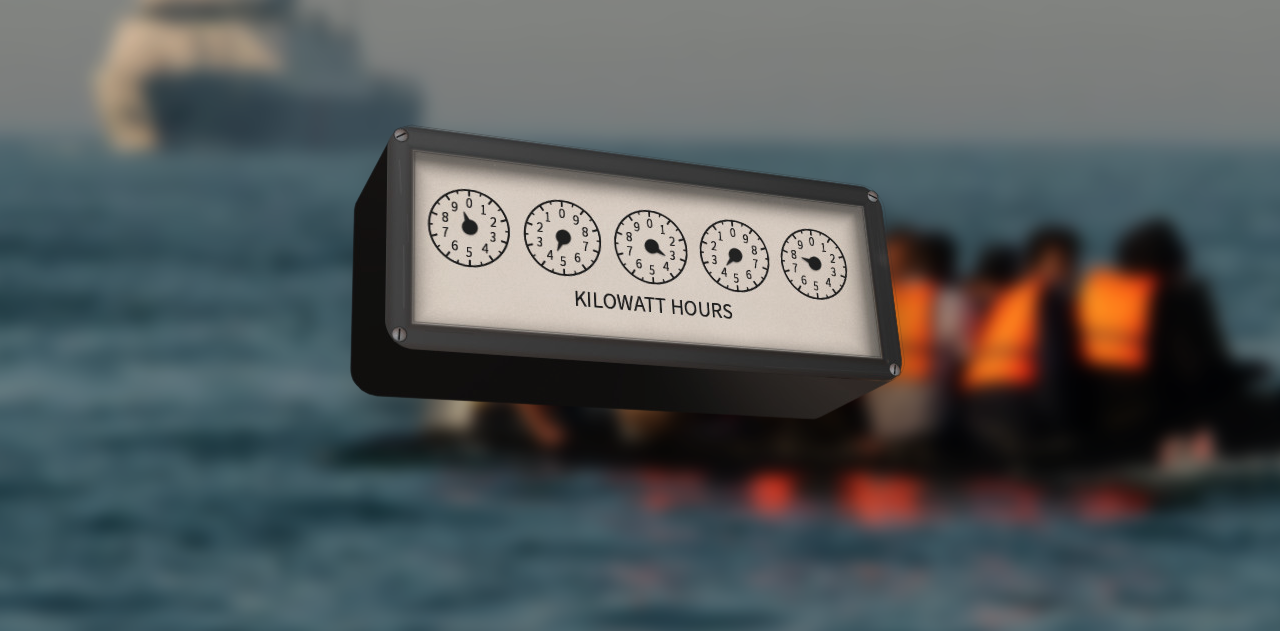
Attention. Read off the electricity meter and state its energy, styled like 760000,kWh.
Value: 94338,kWh
